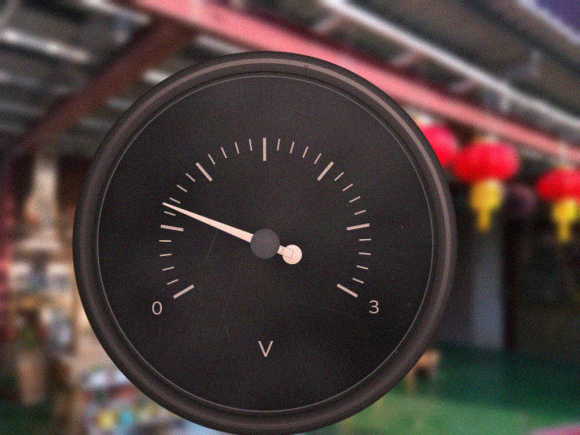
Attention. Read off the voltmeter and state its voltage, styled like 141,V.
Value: 0.65,V
